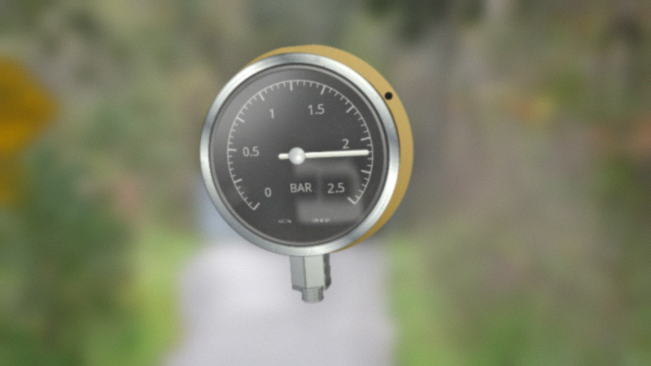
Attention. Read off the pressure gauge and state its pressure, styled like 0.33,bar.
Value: 2.1,bar
